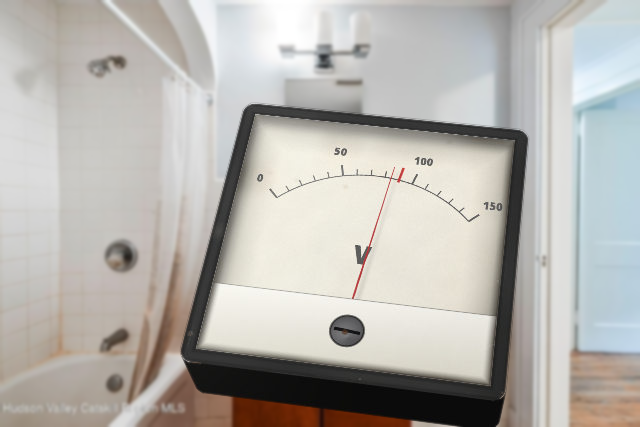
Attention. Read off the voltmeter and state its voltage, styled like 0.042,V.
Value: 85,V
